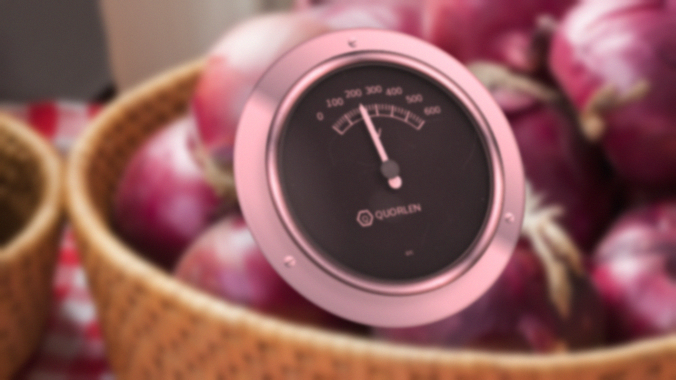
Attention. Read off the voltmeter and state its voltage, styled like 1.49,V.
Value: 200,V
